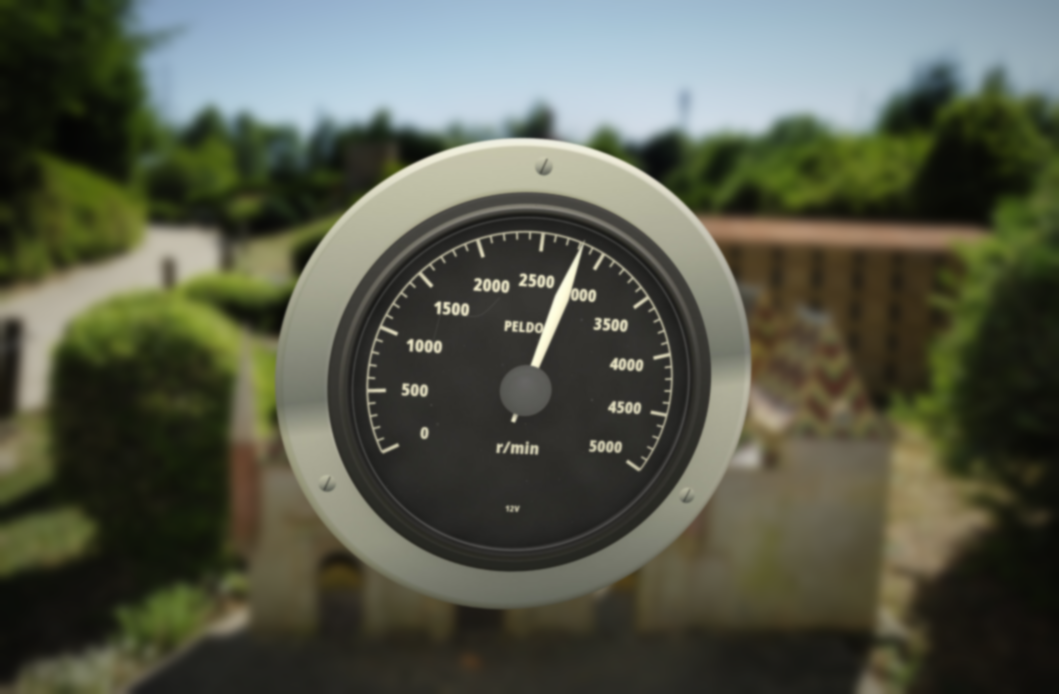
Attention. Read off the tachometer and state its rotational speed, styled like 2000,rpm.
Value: 2800,rpm
